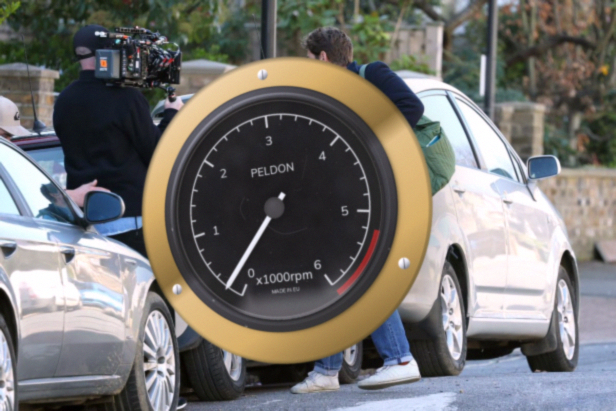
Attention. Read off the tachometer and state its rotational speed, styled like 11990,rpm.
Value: 200,rpm
